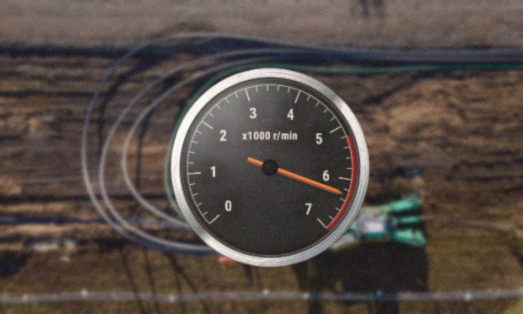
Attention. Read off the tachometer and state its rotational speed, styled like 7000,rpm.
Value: 6300,rpm
